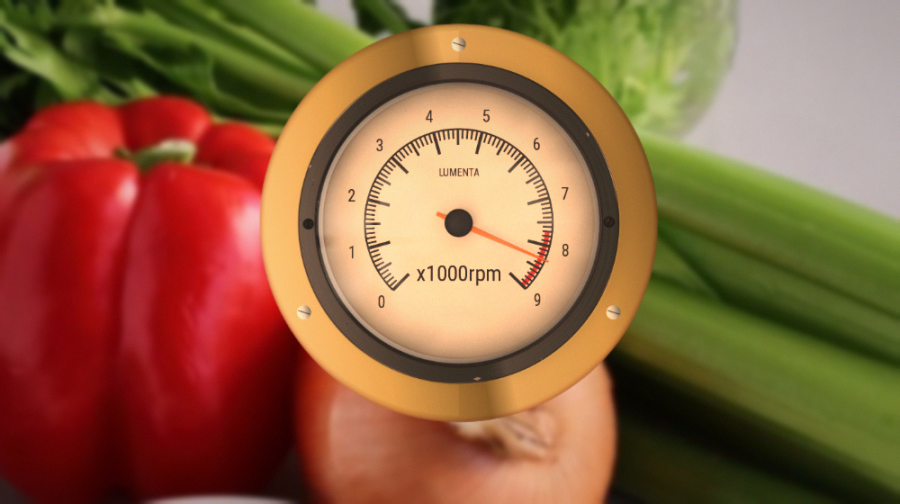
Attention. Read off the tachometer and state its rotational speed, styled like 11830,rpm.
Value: 8300,rpm
